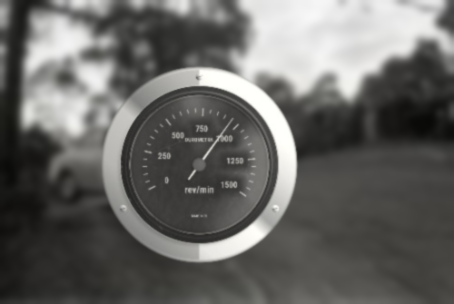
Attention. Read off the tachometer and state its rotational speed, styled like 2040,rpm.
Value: 950,rpm
